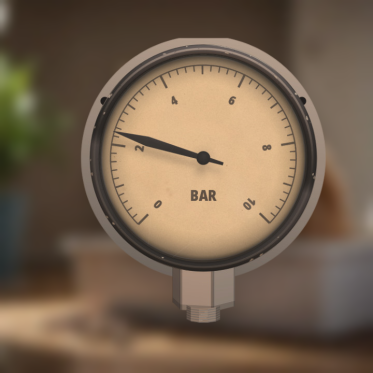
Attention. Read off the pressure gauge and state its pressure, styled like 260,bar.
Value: 2.3,bar
